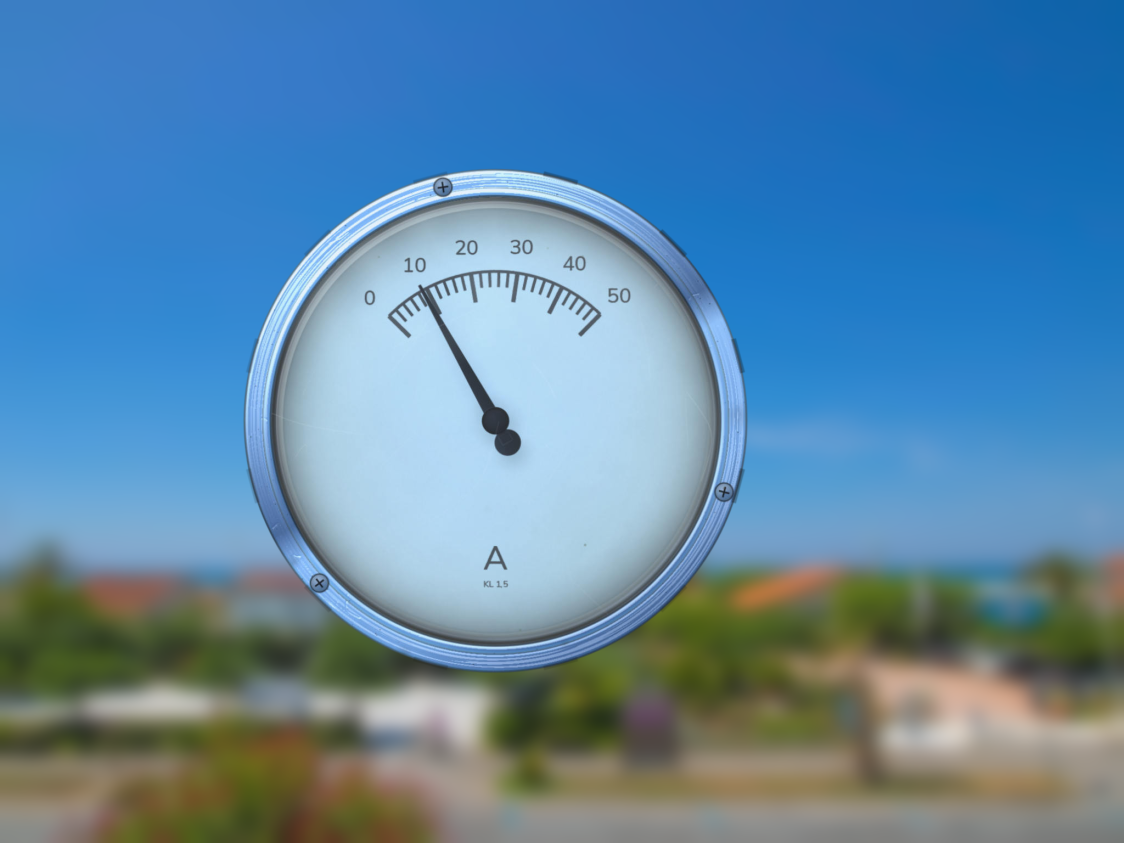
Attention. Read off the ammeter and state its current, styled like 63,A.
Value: 9,A
